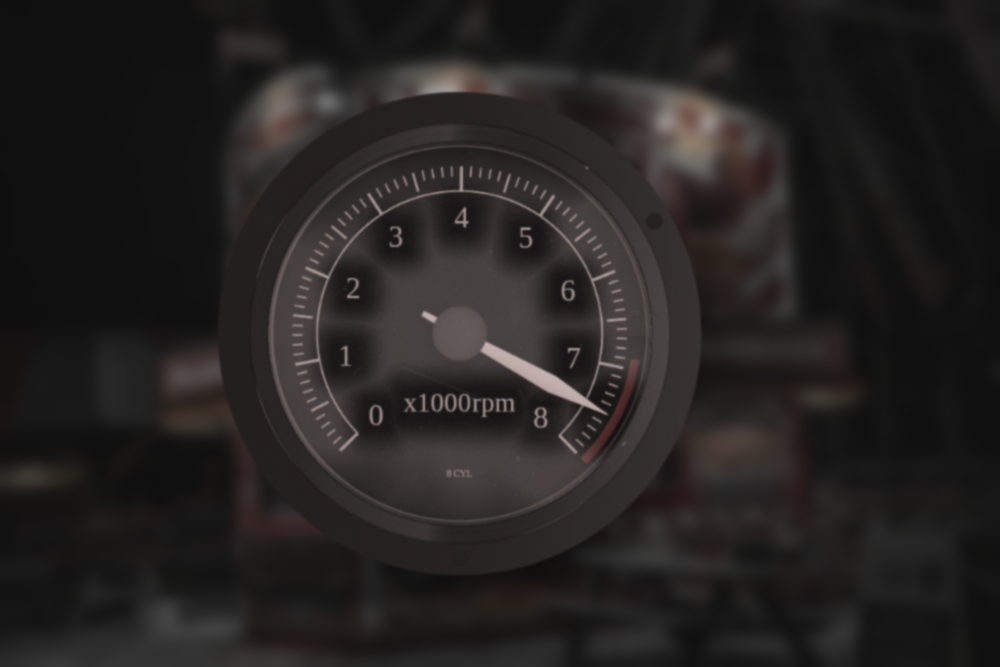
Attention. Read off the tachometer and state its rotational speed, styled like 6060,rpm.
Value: 7500,rpm
